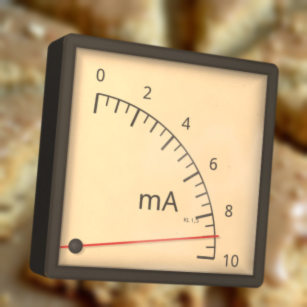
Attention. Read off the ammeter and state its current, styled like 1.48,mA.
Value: 9,mA
